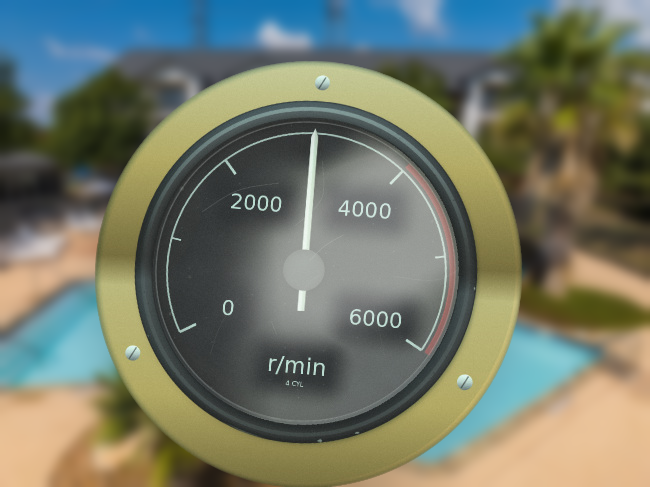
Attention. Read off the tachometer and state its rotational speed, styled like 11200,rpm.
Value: 3000,rpm
